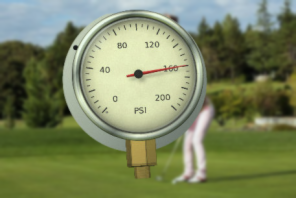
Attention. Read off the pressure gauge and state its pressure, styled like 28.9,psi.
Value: 160,psi
